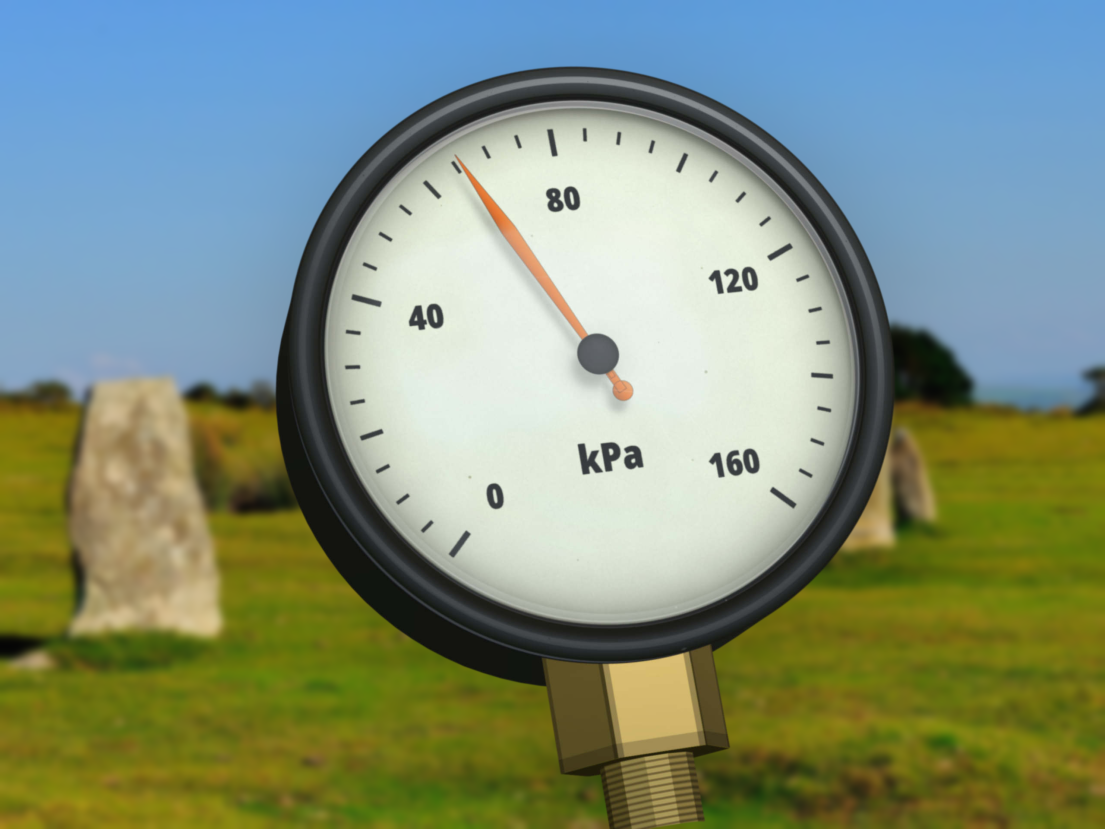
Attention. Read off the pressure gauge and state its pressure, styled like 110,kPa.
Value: 65,kPa
